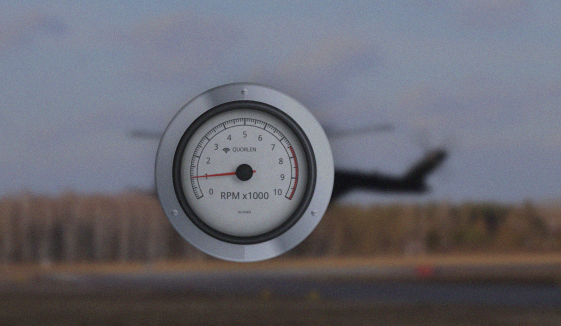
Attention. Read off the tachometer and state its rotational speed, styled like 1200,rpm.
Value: 1000,rpm
